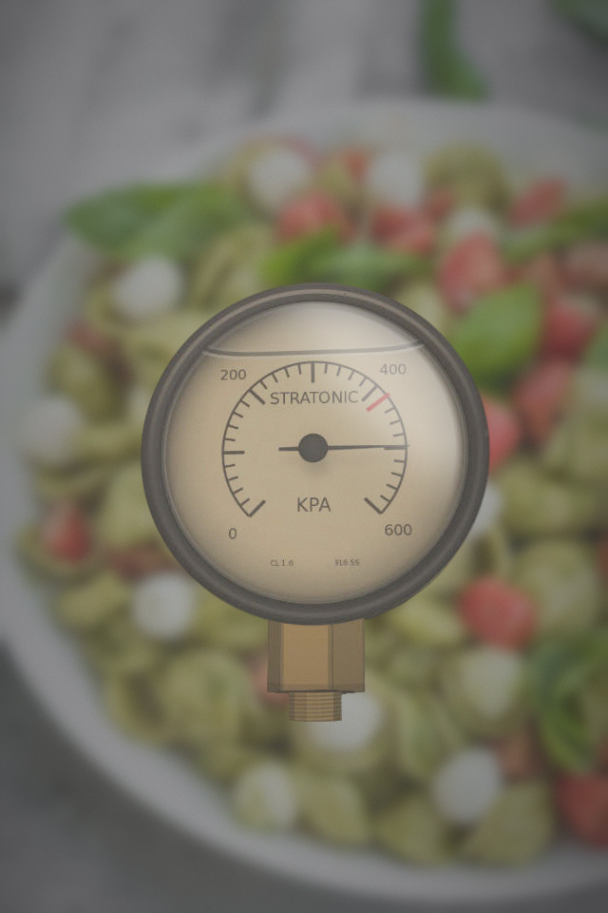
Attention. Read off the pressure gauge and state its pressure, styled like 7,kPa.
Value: 500,kPa
